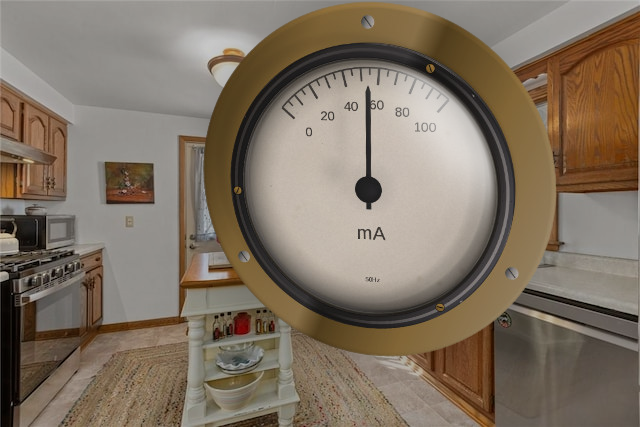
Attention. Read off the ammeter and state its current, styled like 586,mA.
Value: 55,mA
